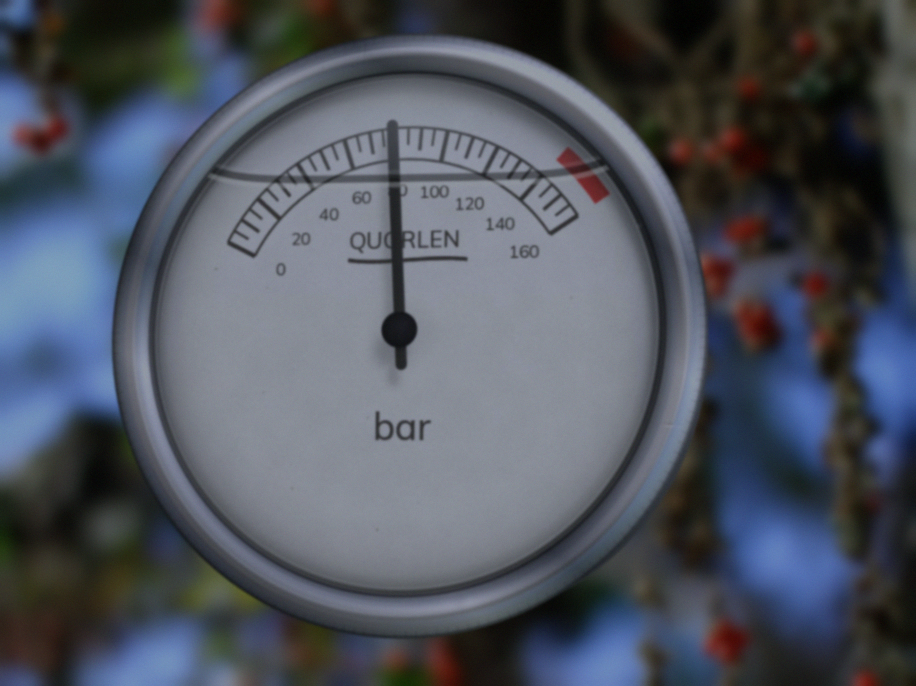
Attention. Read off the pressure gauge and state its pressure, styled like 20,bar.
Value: 80,bar
